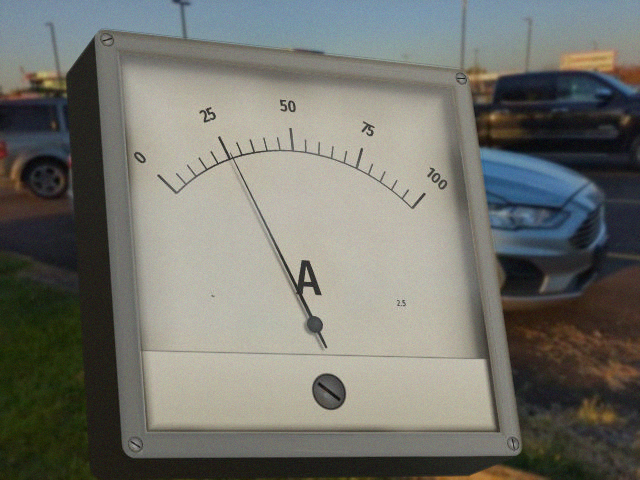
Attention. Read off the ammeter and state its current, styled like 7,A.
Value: 25,A
